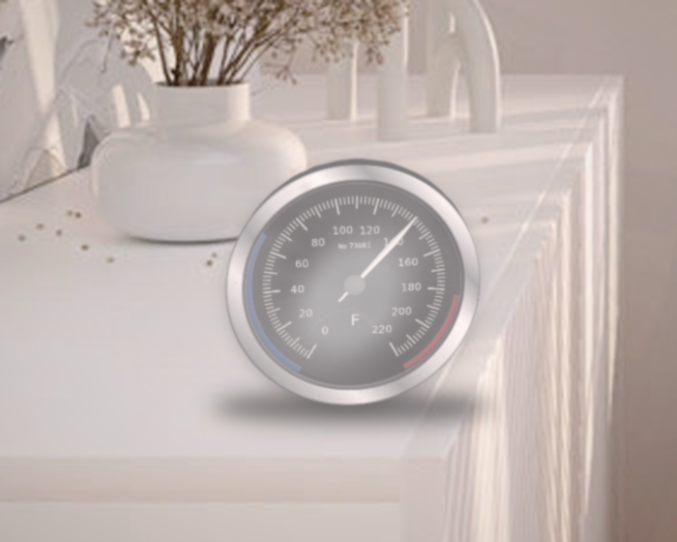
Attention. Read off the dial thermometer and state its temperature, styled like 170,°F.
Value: 140,°F
